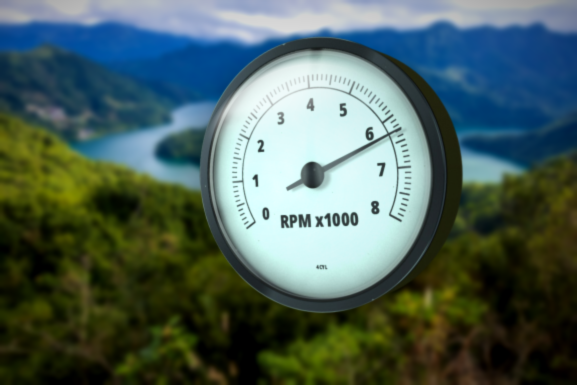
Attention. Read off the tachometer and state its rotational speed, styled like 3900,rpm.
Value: 6300,rpm
